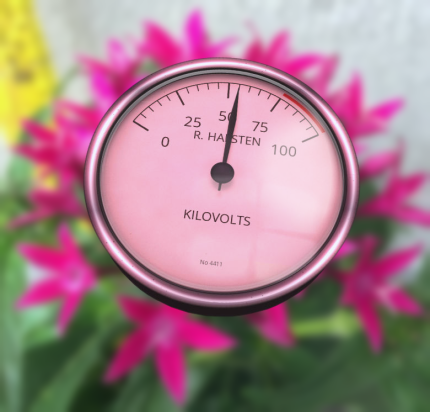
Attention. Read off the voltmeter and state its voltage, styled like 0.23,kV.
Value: 55,kV
